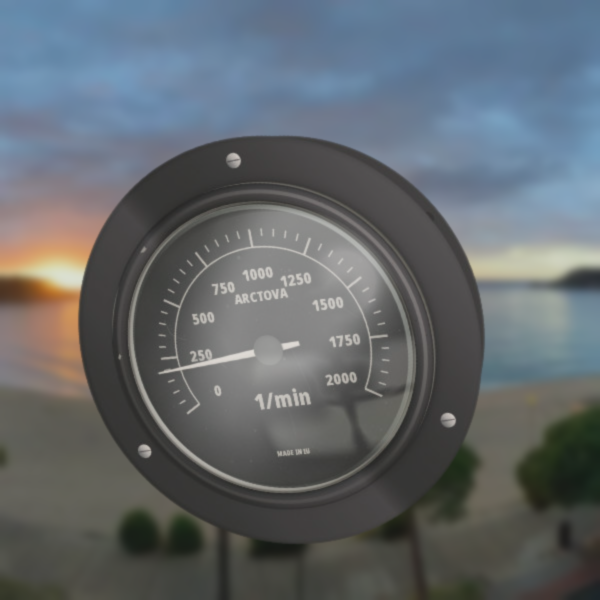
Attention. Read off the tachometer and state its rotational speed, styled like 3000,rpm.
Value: 200,rpm
